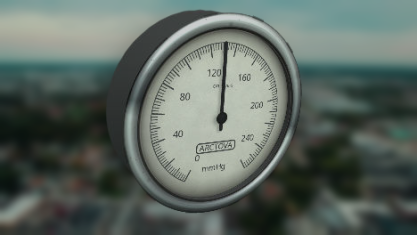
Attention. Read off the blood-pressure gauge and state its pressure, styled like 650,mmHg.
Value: 130,mmHg
